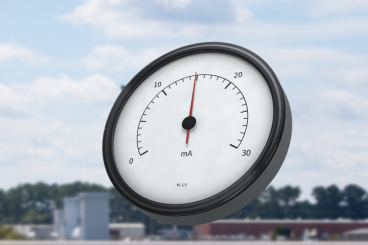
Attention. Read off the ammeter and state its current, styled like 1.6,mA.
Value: 15,mA
